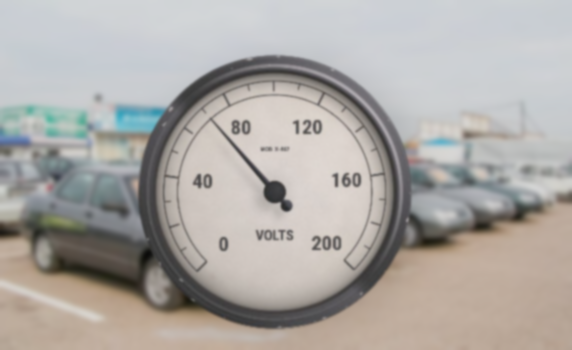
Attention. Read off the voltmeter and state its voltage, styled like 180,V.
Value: 70,V
